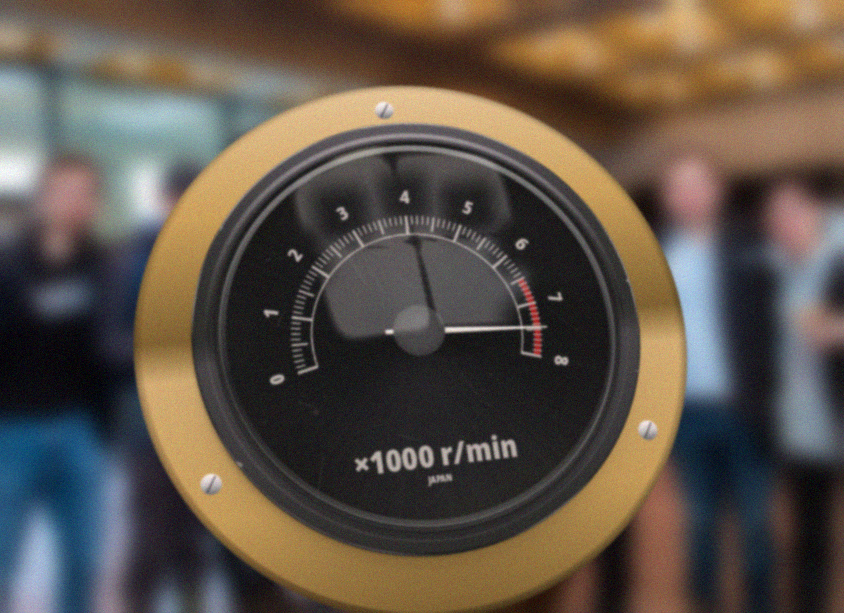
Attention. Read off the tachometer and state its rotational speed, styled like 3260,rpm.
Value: 7500,rpm
